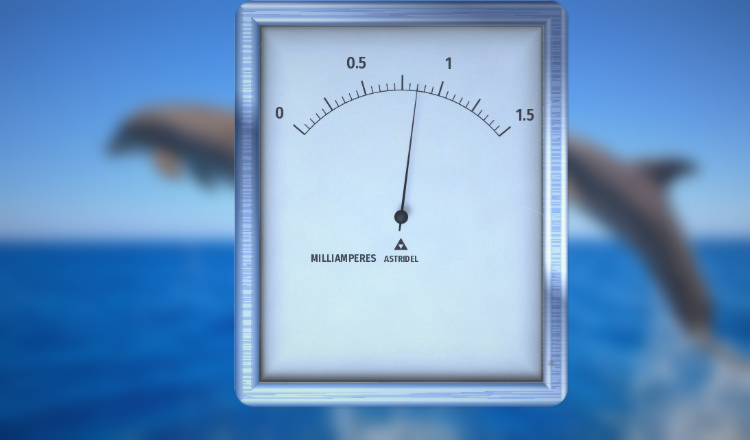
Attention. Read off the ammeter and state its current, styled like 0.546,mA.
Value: 0.85,mA
